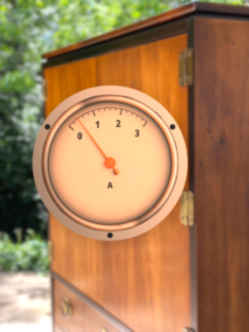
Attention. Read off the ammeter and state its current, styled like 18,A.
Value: 0.4,A
